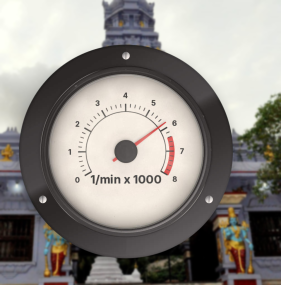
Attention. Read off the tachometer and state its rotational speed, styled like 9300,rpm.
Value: 5800,rpm
